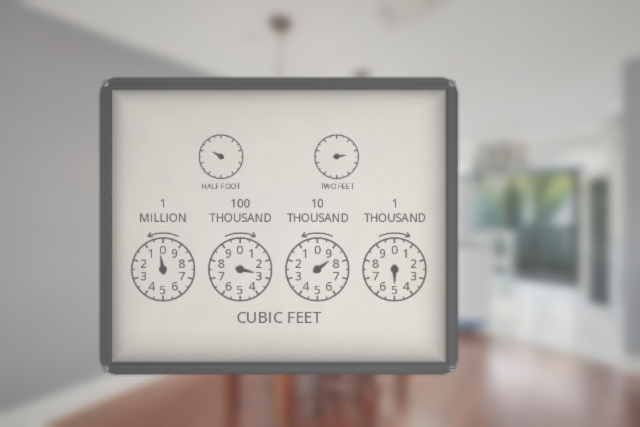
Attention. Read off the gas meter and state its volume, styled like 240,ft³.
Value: 28500,ft³
